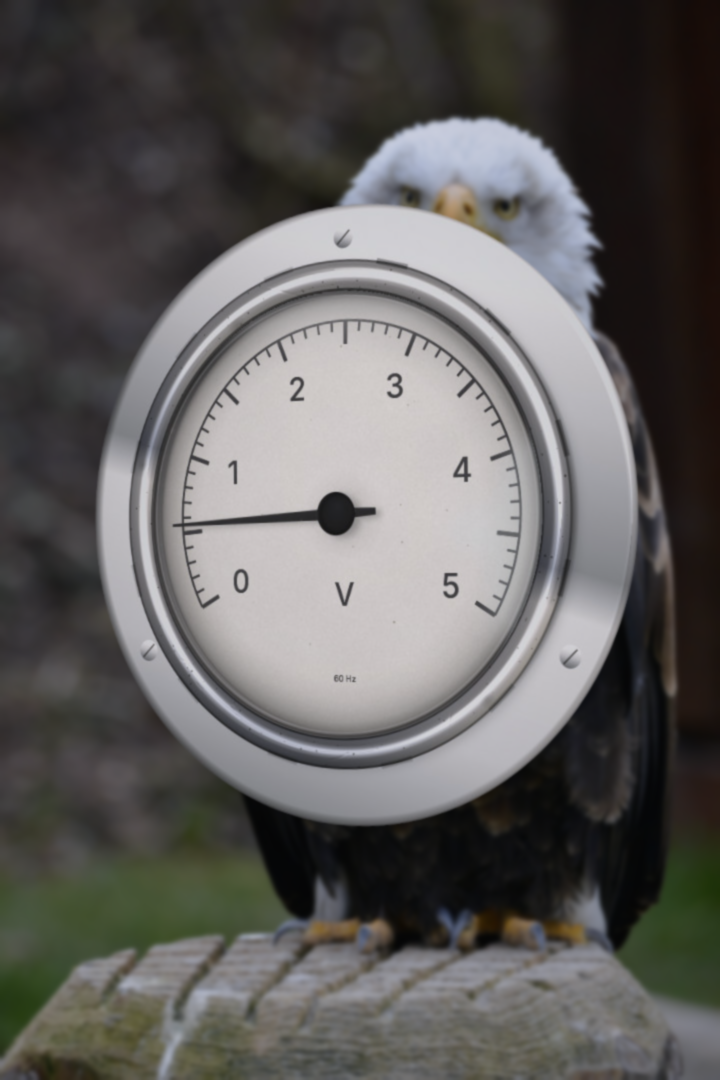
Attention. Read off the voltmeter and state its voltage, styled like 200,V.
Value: 0.55,V
